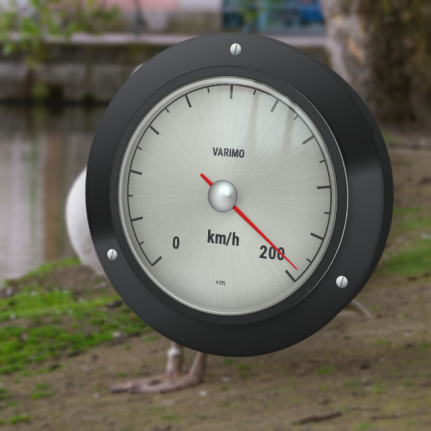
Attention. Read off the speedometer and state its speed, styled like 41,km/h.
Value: 195,km/h
